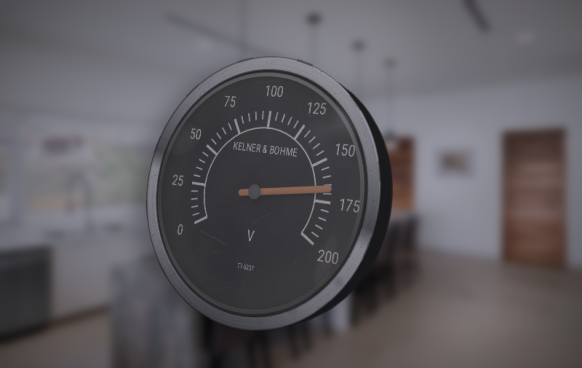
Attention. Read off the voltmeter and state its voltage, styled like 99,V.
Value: 167.5,V
